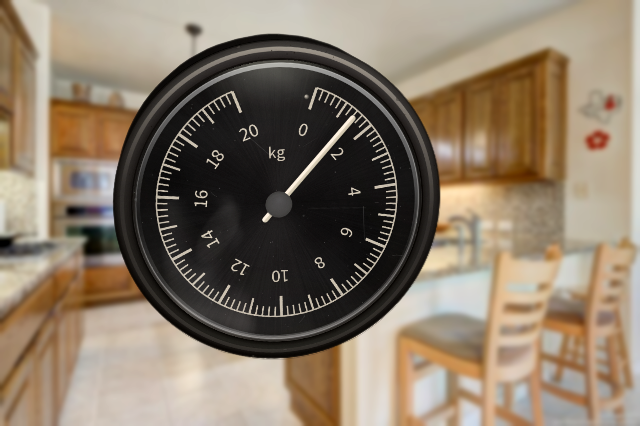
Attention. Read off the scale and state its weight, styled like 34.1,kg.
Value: 1.4,kg
